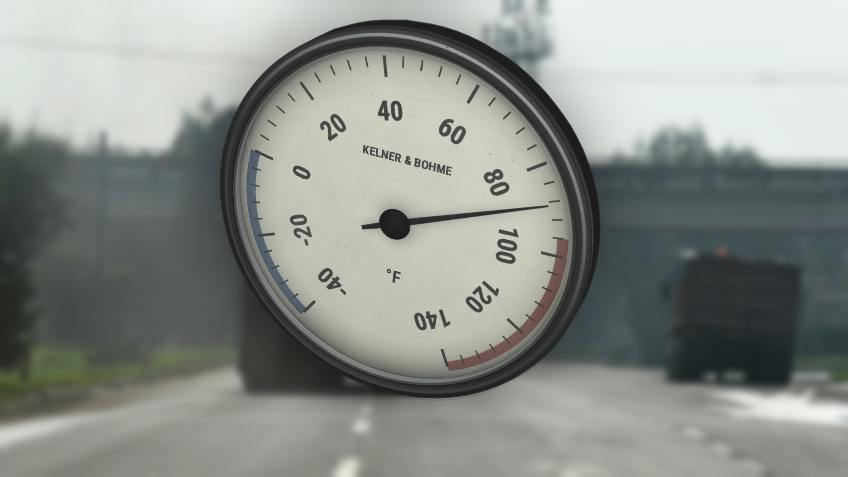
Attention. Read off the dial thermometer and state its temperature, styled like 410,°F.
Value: 88,°F
